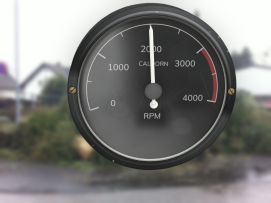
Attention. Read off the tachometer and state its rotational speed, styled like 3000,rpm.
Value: 2000,rpm
